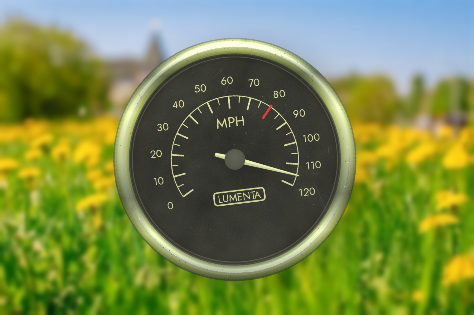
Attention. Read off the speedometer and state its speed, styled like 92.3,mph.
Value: 115,mph
